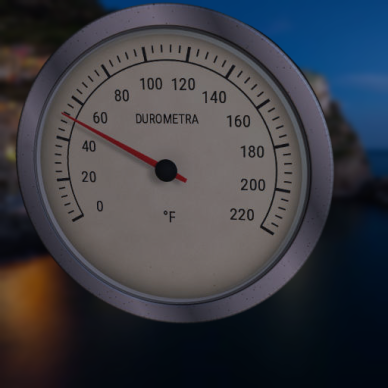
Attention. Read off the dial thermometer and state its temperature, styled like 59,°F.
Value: 52,°F
